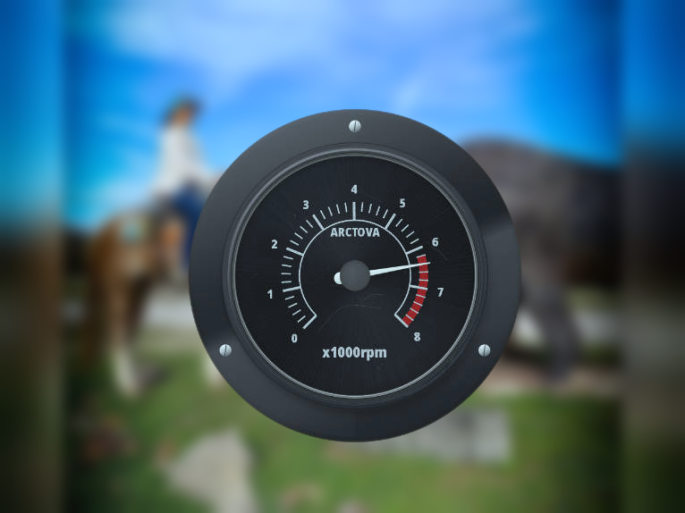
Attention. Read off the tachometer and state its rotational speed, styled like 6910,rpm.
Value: 6400,rpm
